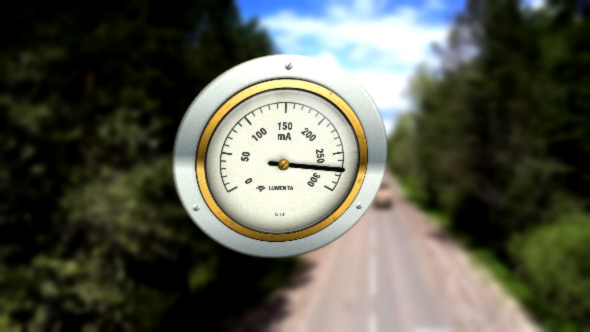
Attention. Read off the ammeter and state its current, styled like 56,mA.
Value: 270,mA
